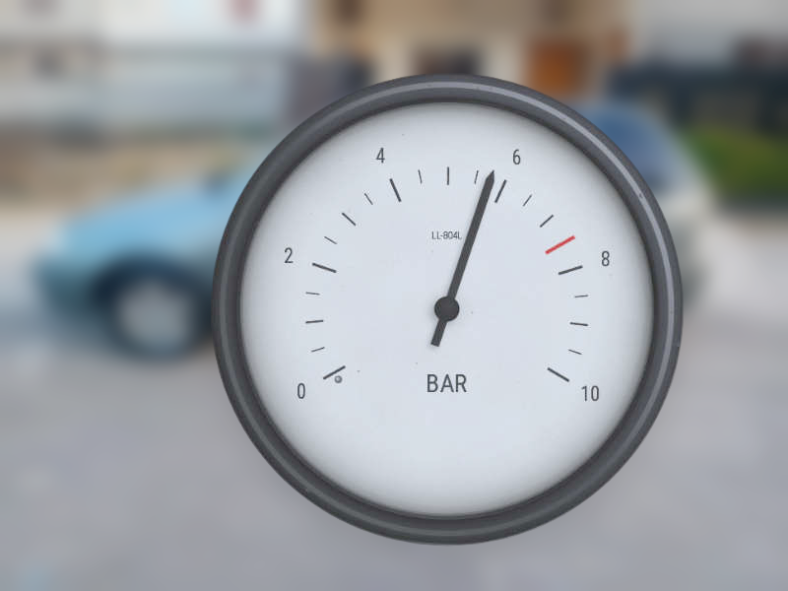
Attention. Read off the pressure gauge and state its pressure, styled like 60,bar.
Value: 5.75,bar
